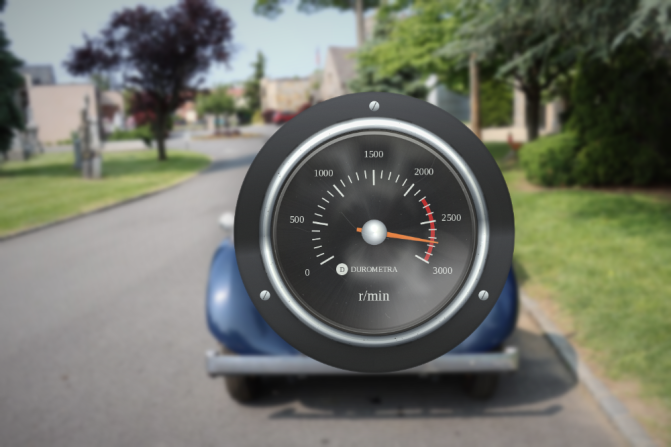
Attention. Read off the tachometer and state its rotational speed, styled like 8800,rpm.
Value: 2750,rpm
